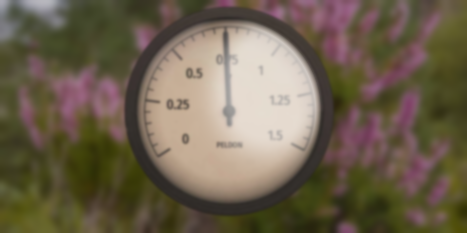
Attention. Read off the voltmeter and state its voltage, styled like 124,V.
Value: 0.75,V
